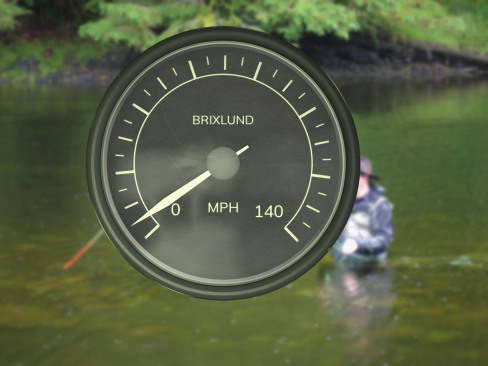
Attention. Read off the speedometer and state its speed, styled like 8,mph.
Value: 5,mph
